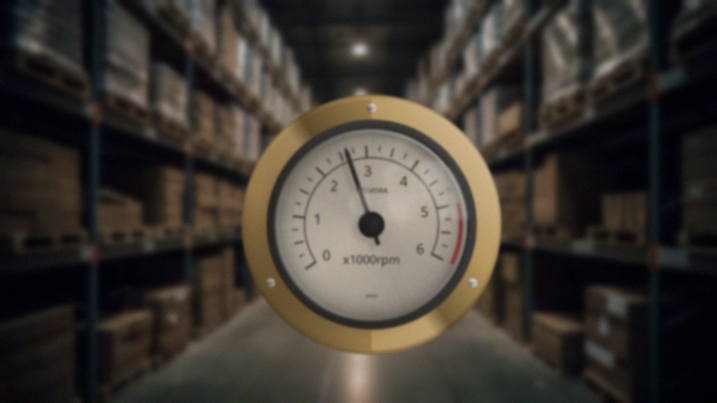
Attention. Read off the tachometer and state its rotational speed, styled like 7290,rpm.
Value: 2625,rpm
